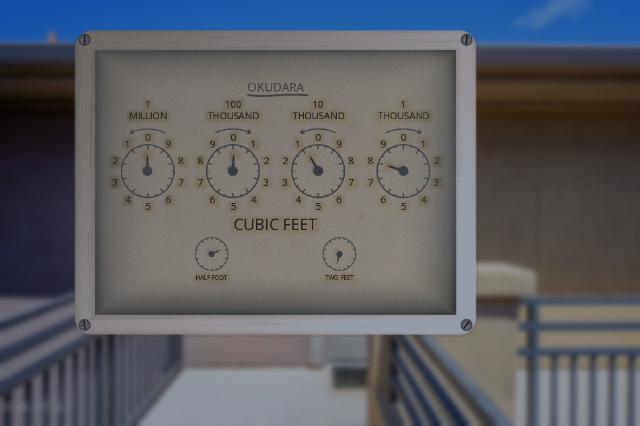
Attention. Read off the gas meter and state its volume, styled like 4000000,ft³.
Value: 800,ft³
